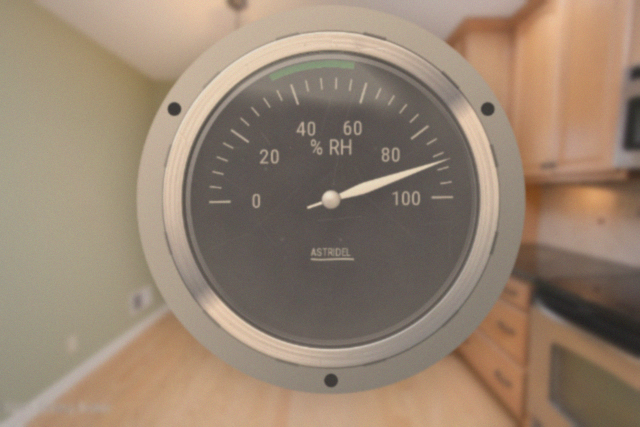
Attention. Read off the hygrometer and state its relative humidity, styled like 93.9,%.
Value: 90,%
